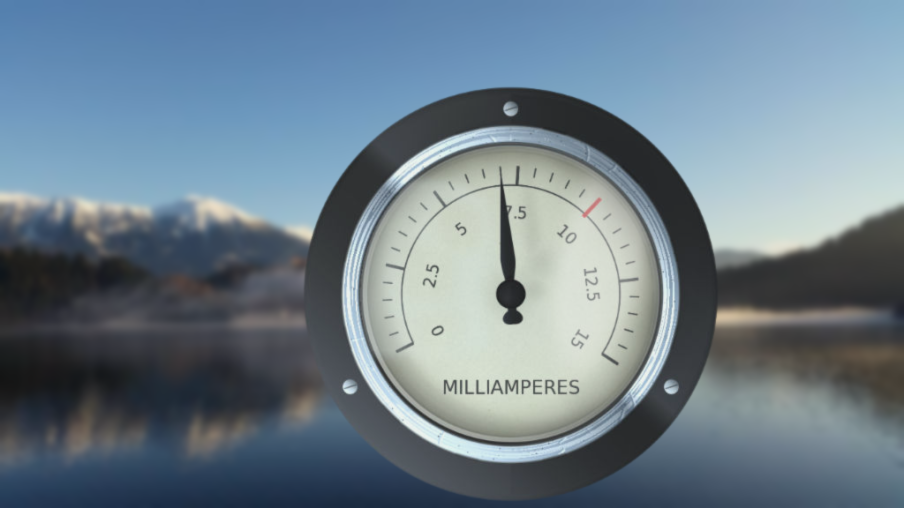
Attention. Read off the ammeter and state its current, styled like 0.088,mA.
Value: 7,mA
